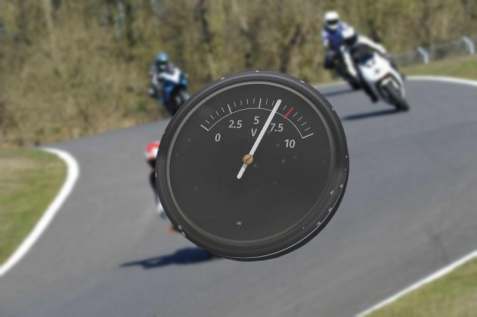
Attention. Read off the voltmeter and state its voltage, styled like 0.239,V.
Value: 6.5,V
